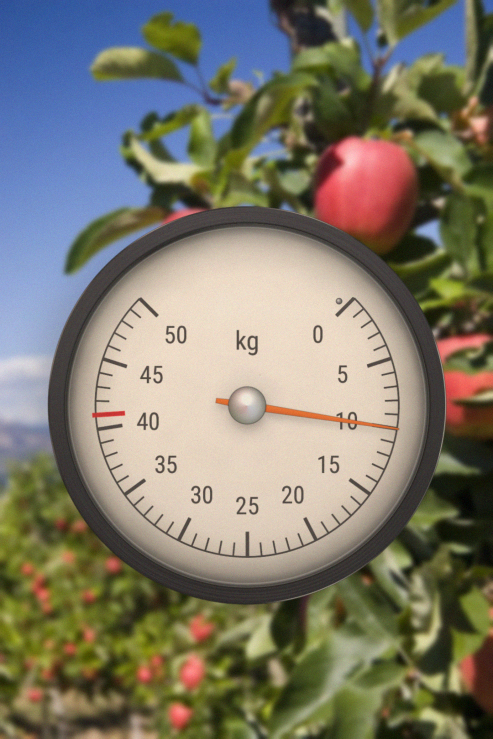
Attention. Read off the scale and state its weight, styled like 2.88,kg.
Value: 10,kg
